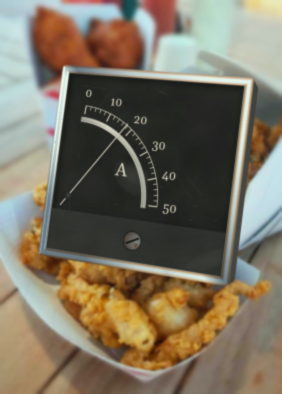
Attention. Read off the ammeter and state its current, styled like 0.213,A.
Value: 18,A
